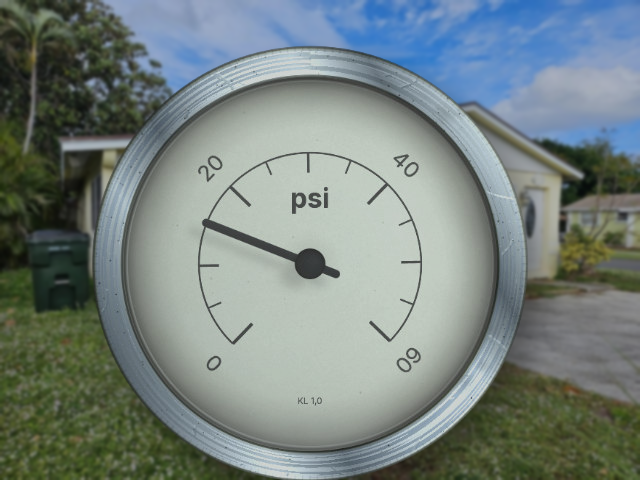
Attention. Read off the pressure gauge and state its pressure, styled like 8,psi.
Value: 15,psi
